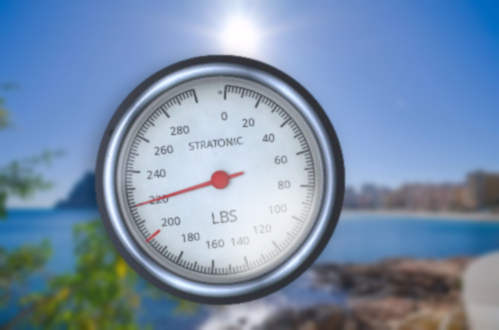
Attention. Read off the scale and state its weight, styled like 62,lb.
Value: 220,lb
